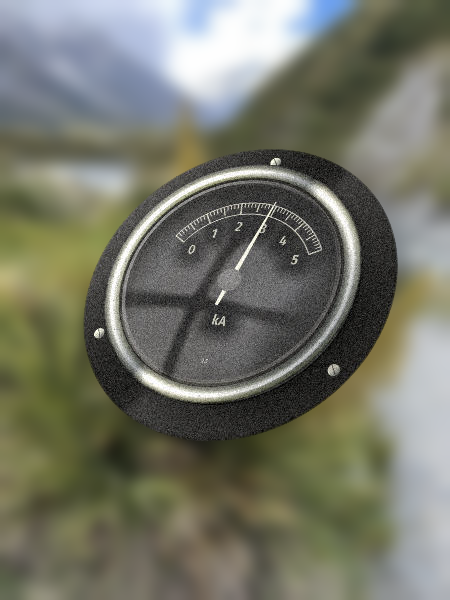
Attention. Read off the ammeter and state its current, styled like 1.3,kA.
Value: 3,kA
